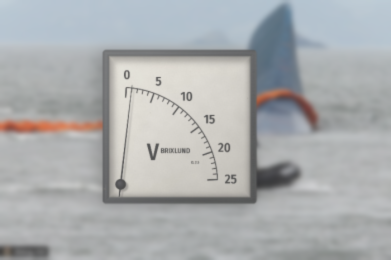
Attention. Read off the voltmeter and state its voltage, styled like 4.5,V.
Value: 1,V
